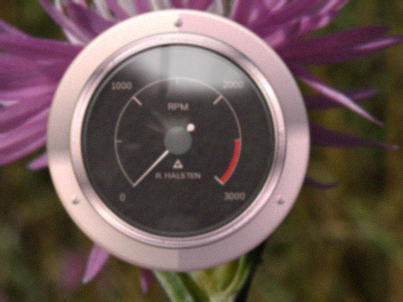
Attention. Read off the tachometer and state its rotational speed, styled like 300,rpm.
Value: 0,rpm
